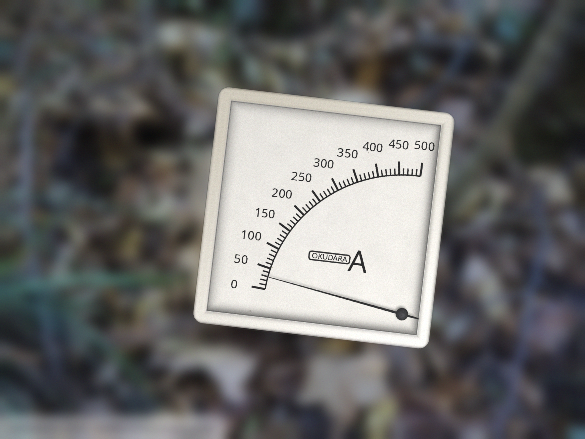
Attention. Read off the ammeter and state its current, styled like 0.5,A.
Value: 30,A
